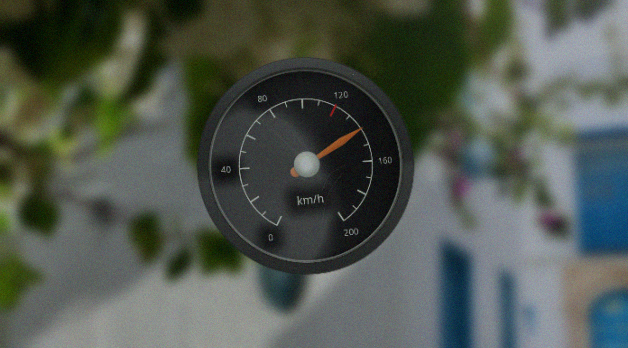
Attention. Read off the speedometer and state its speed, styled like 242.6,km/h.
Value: 140,km/h
